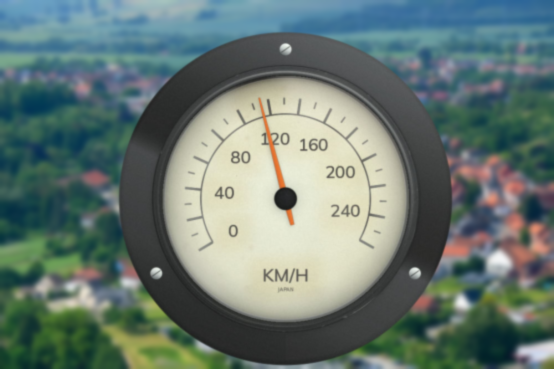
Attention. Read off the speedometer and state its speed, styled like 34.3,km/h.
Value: 115,km/h
